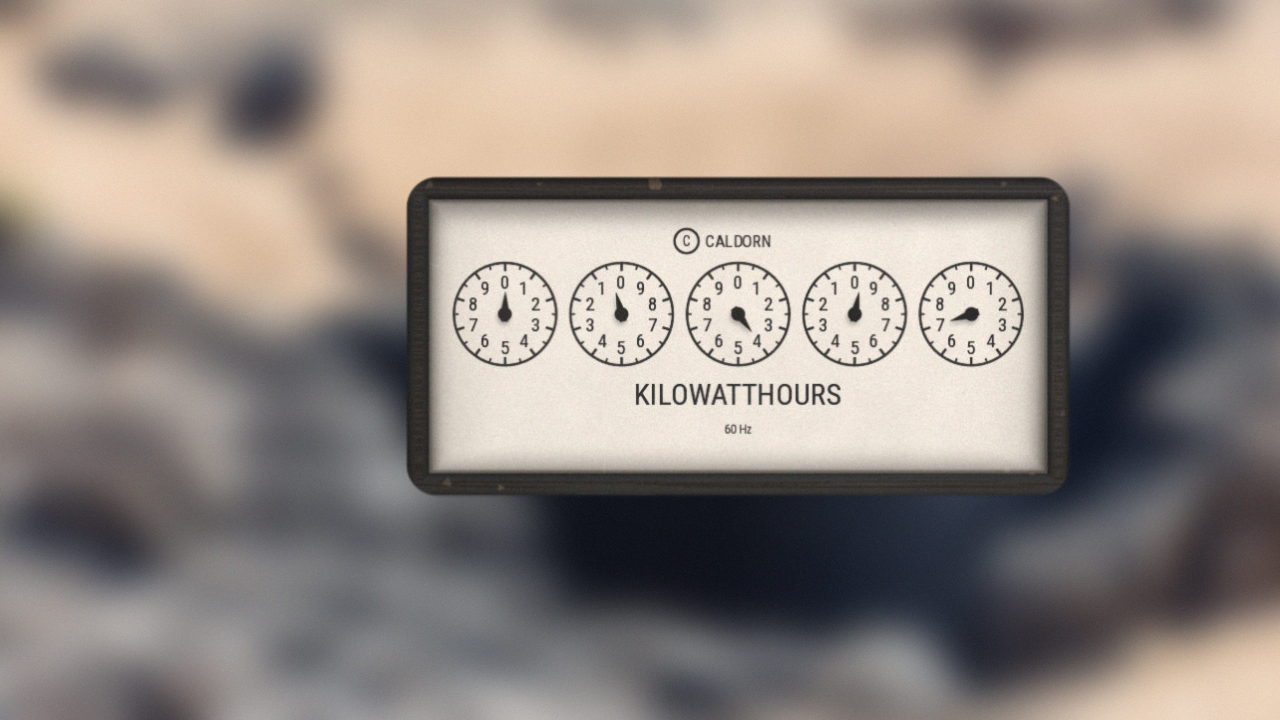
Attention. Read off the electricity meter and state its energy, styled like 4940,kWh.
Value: 397,kWh
